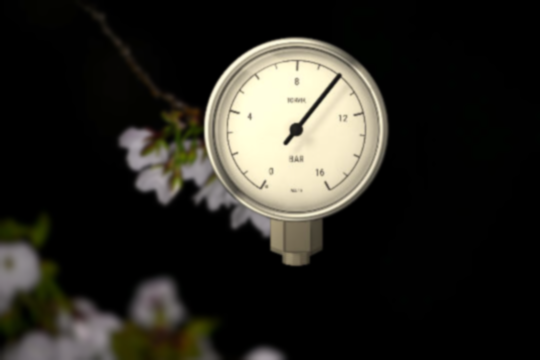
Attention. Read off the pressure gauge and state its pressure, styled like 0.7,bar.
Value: 10,bar
